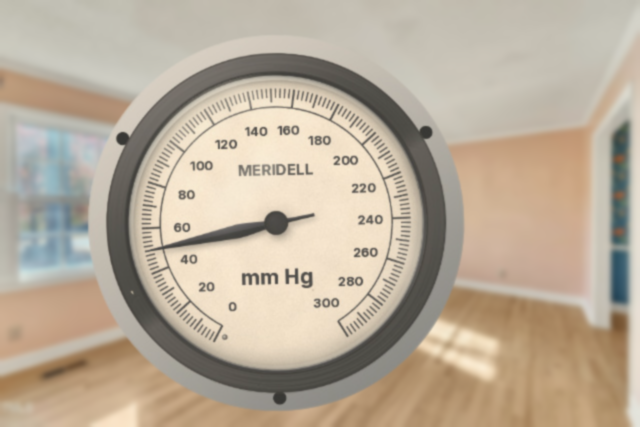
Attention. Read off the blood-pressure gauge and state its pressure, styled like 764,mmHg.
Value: 50,mmHg
